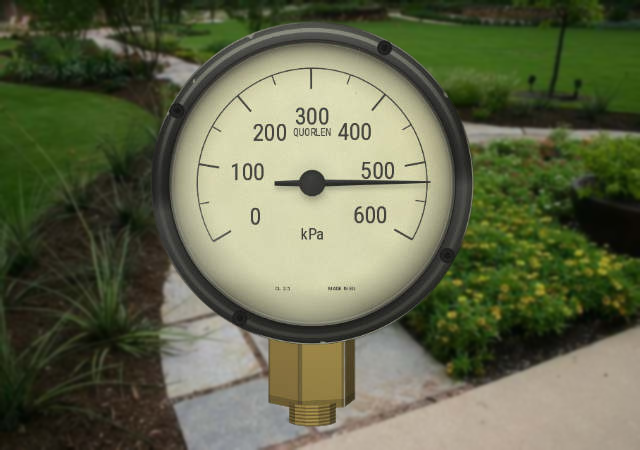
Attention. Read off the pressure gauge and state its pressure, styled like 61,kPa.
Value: 525,kPa
